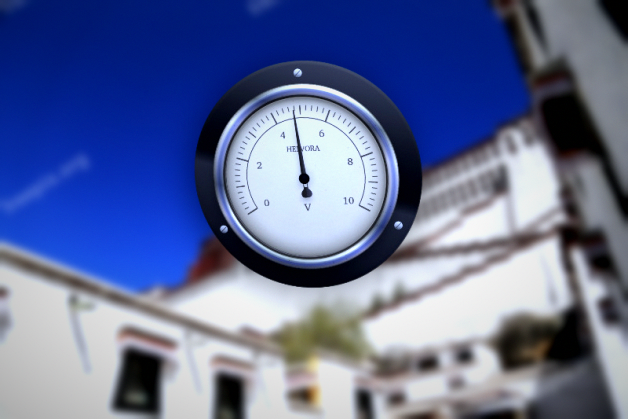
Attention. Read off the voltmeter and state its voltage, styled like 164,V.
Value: 4.8,V
